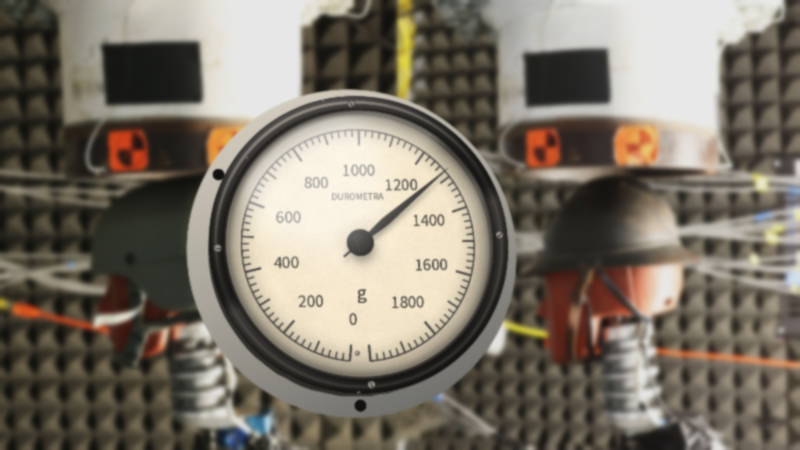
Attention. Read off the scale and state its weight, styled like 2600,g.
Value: 1280,g
